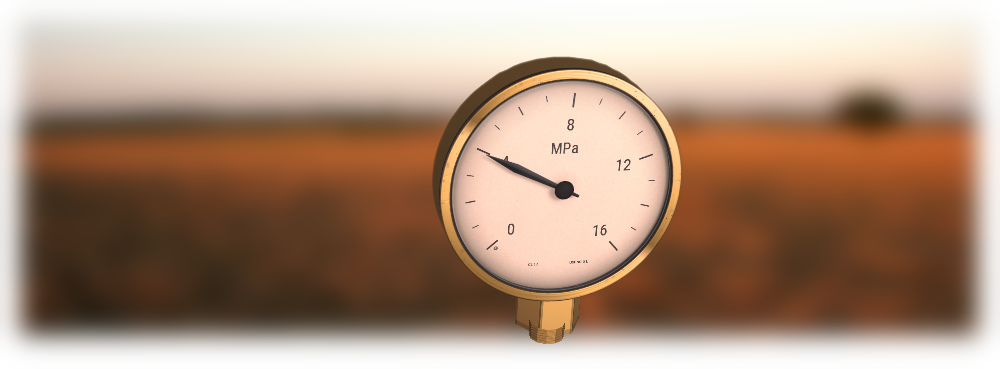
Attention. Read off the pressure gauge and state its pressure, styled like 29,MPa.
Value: 4,MPa
